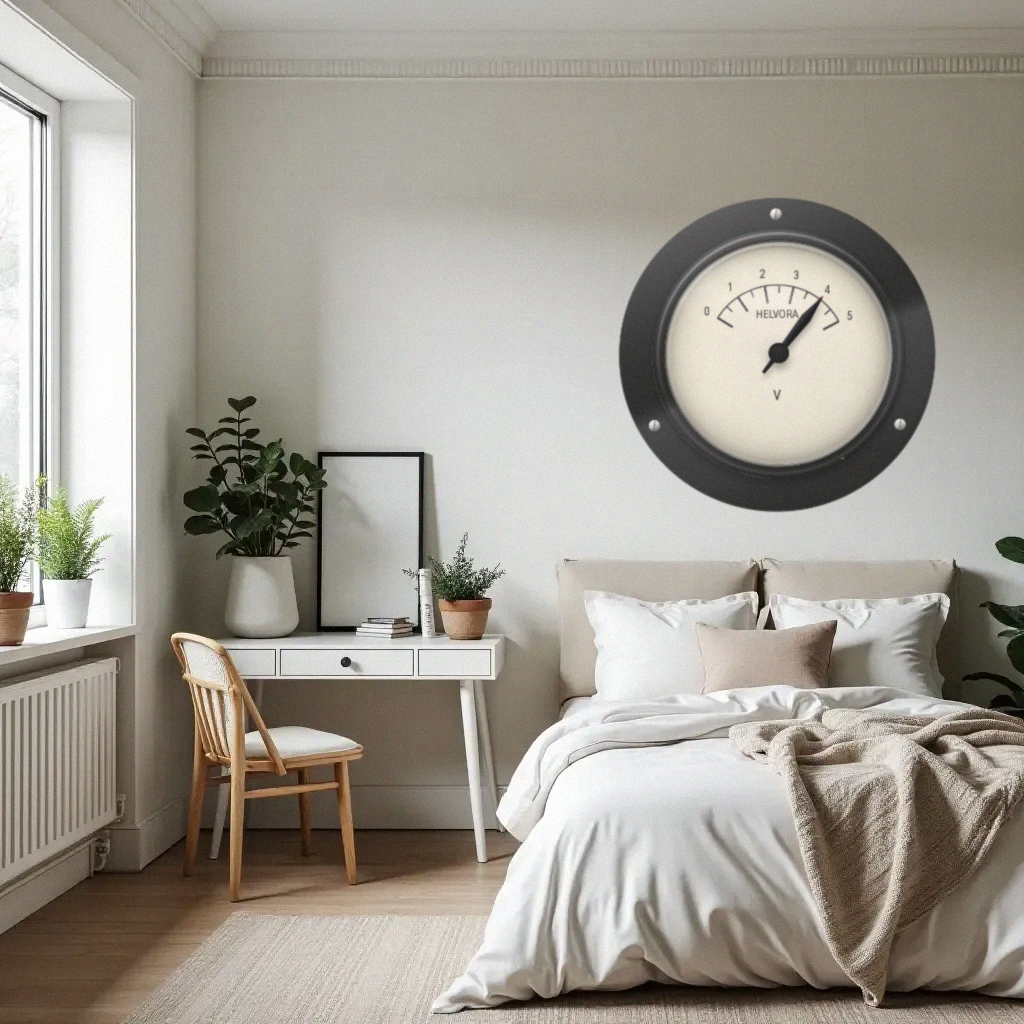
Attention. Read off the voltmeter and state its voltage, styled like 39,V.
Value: 4,V
